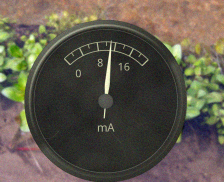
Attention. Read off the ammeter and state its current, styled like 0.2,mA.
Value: 11,mA
